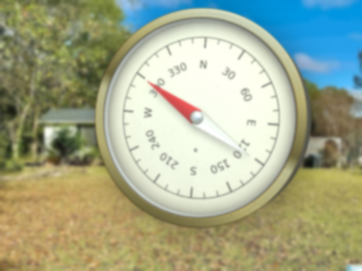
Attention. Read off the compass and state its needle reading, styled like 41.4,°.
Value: 300,°
